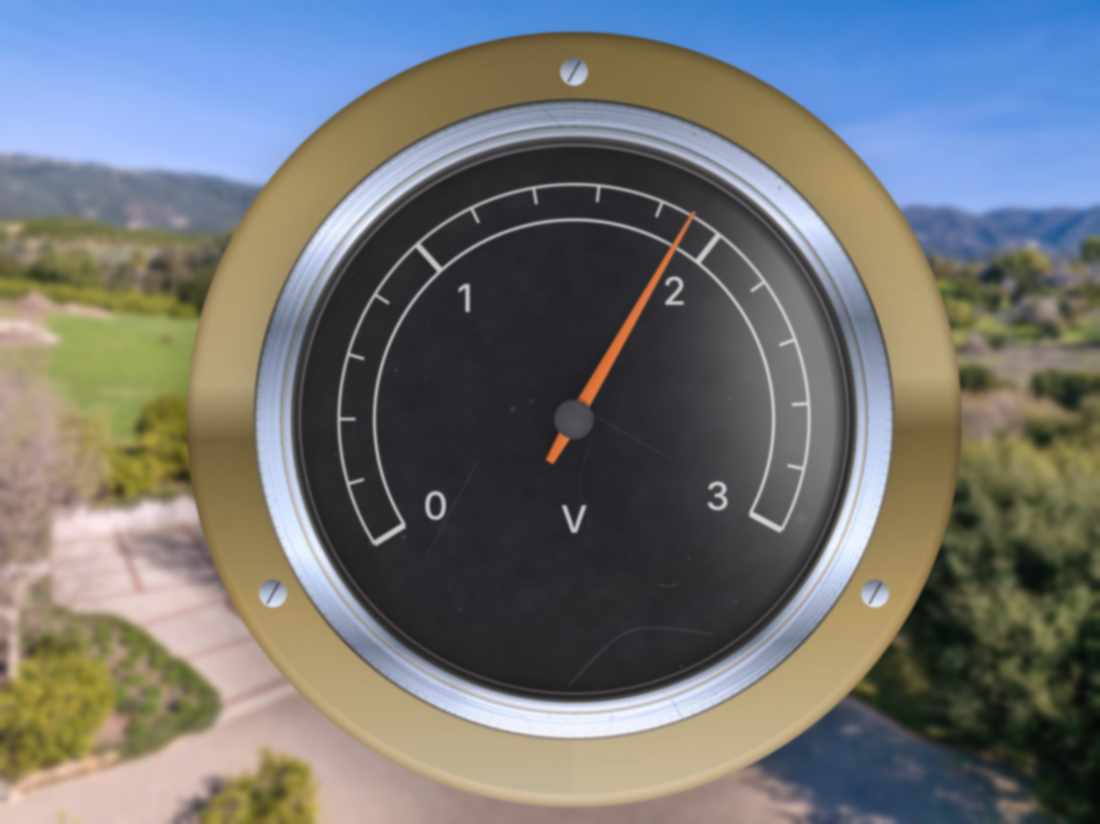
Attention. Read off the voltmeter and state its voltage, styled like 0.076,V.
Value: 1.9,V
